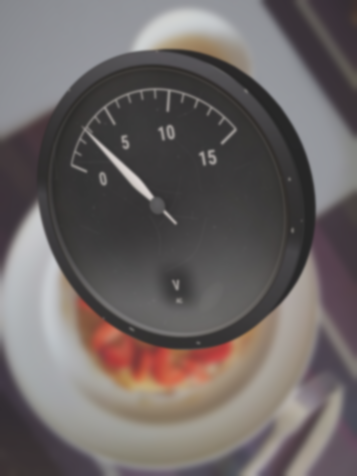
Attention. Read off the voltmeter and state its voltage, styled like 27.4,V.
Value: 3,V
